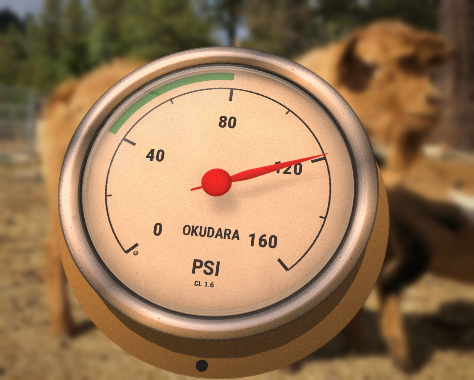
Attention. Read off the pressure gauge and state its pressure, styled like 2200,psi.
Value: 120,psi
